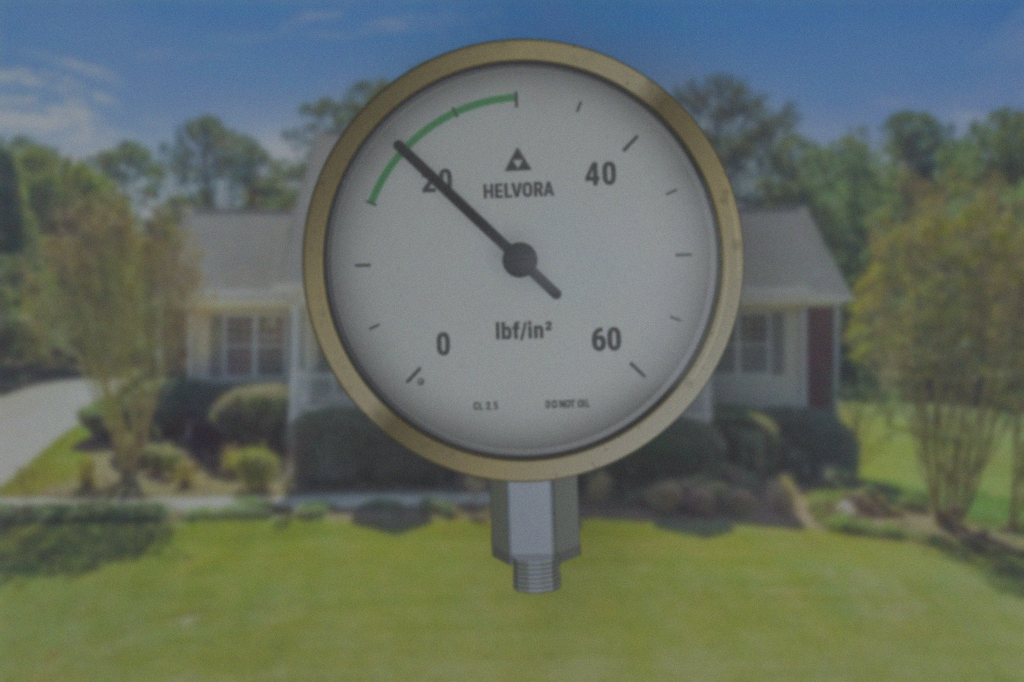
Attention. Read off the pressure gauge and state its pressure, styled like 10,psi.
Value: 20,psi
